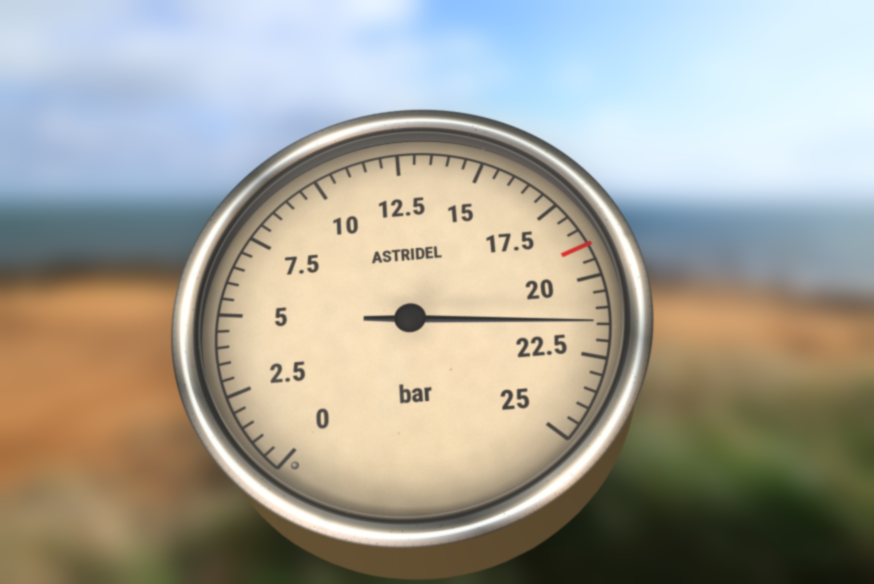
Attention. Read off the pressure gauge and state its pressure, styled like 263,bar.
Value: 21.5,bar
